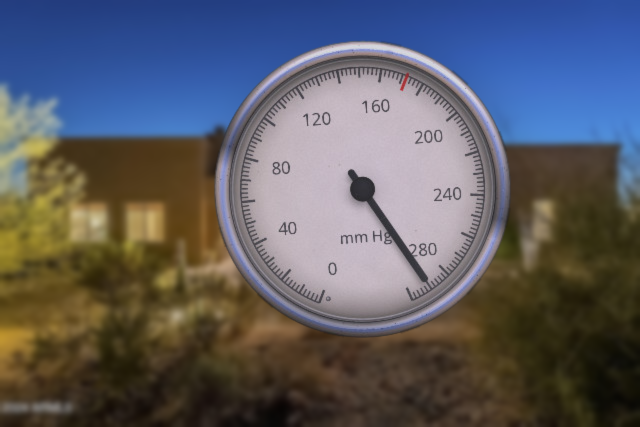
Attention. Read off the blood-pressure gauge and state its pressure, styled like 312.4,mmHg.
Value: 290,mmHg
